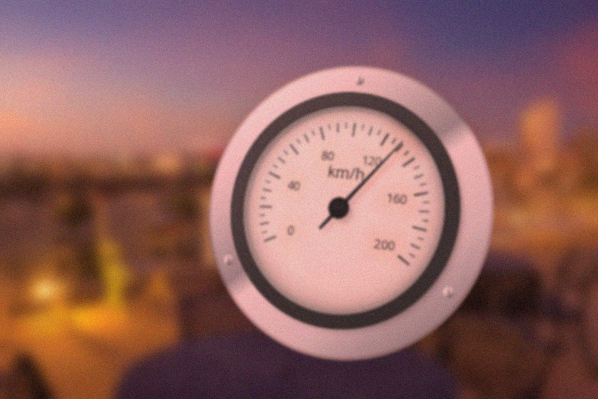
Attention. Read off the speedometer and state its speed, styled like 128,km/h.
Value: 130,km/h
